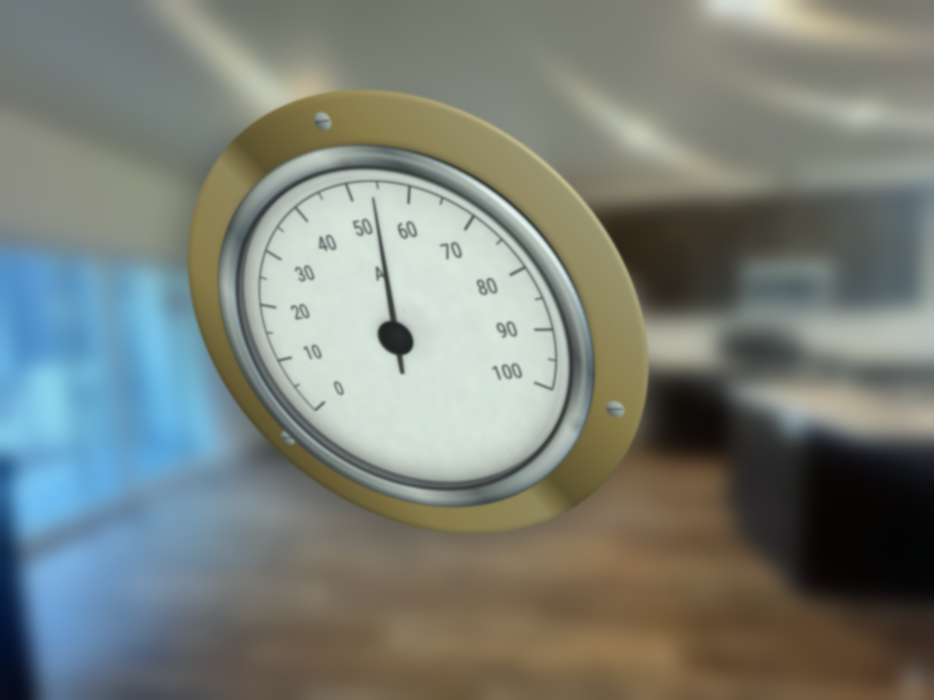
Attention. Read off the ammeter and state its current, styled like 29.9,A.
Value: 55,A
